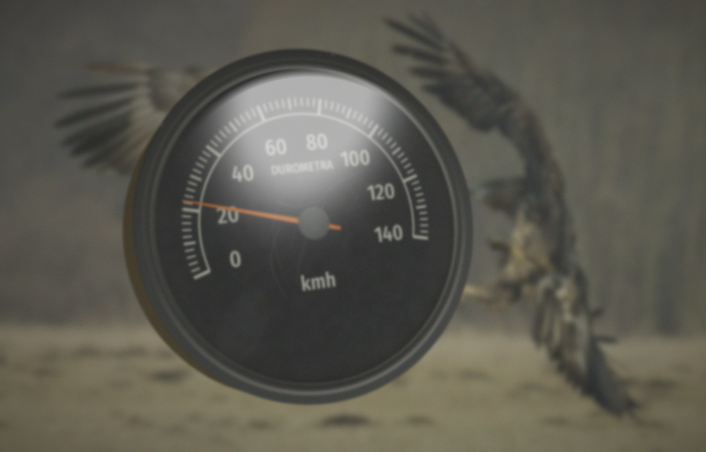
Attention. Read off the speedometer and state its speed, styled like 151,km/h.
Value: 22,km/h
